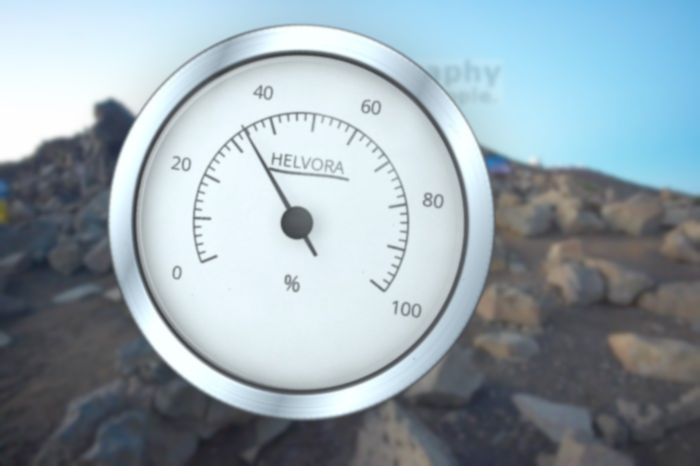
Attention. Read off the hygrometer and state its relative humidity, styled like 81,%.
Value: 34,%
